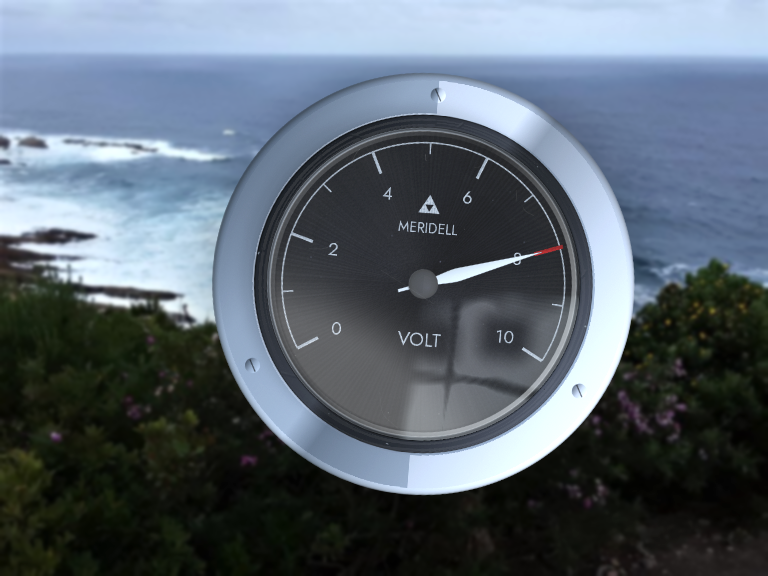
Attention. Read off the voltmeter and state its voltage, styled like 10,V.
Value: 8,V
